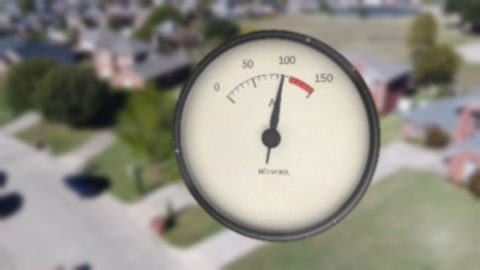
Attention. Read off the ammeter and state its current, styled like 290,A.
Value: 100,A
